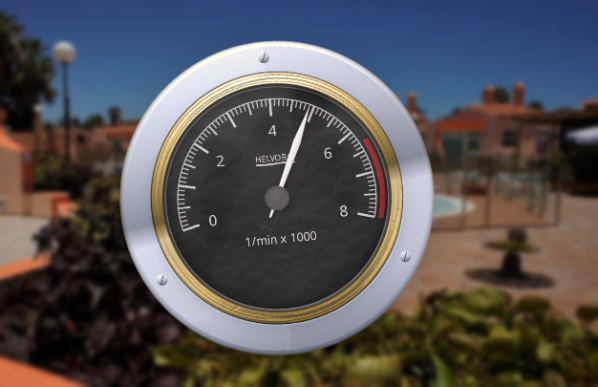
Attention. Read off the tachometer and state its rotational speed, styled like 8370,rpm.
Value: 4900,rpm
